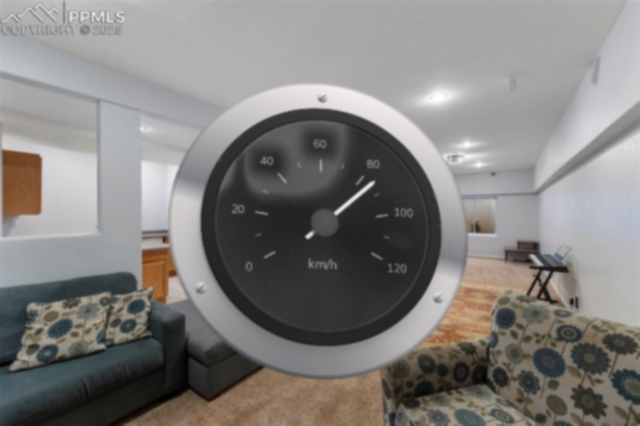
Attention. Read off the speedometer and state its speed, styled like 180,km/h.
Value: 85,km/h
